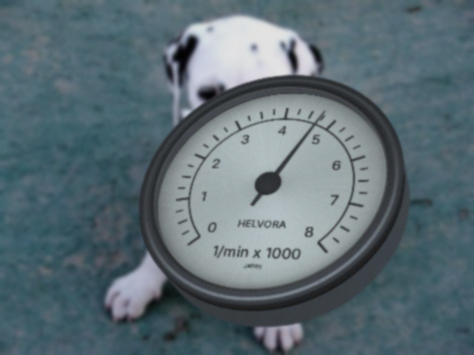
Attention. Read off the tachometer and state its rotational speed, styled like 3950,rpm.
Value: 4750,rpm
